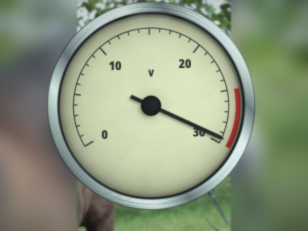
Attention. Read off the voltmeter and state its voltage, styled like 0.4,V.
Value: 29.5,V
